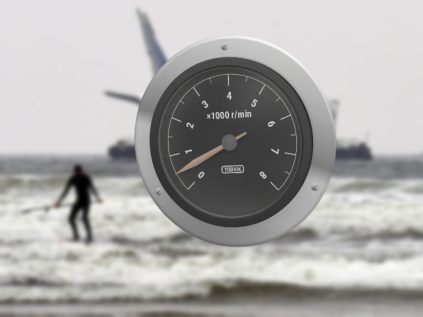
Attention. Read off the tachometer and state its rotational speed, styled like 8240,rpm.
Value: 500,rpm
